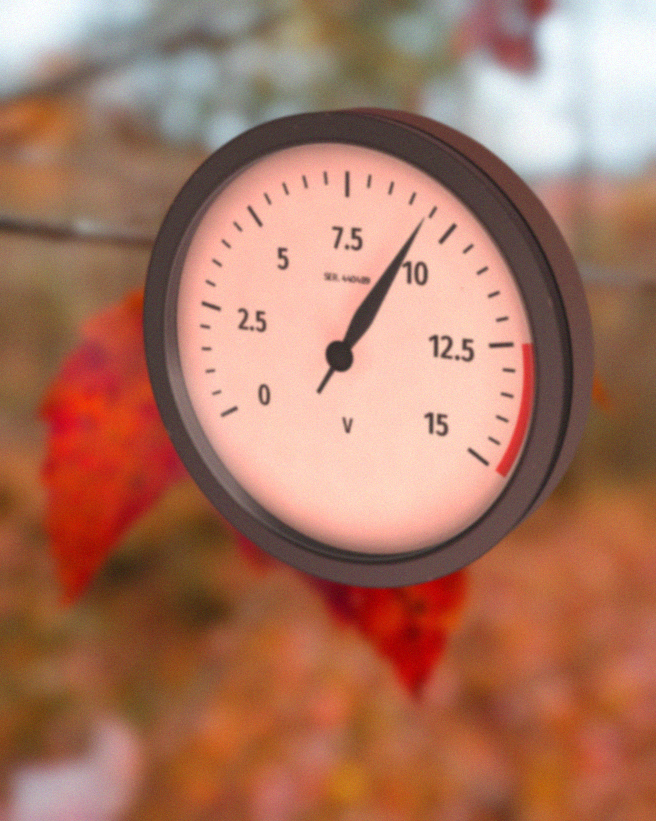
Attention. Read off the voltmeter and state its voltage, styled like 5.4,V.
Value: 9.5,V
